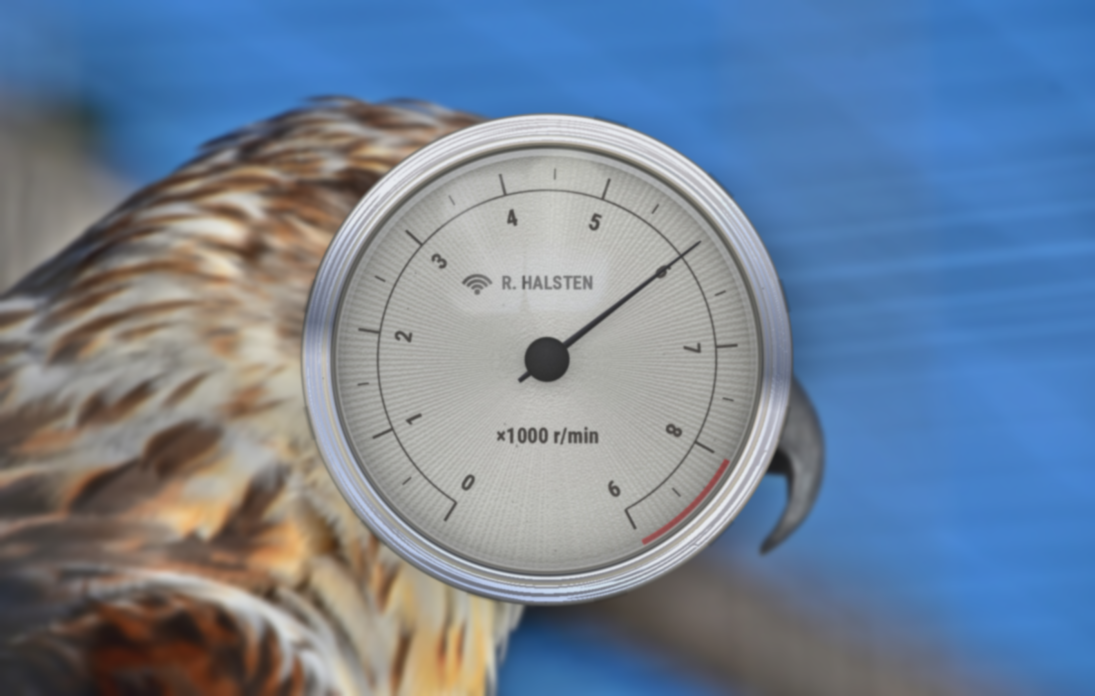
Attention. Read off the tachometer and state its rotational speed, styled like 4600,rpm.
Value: 6000,rpm
